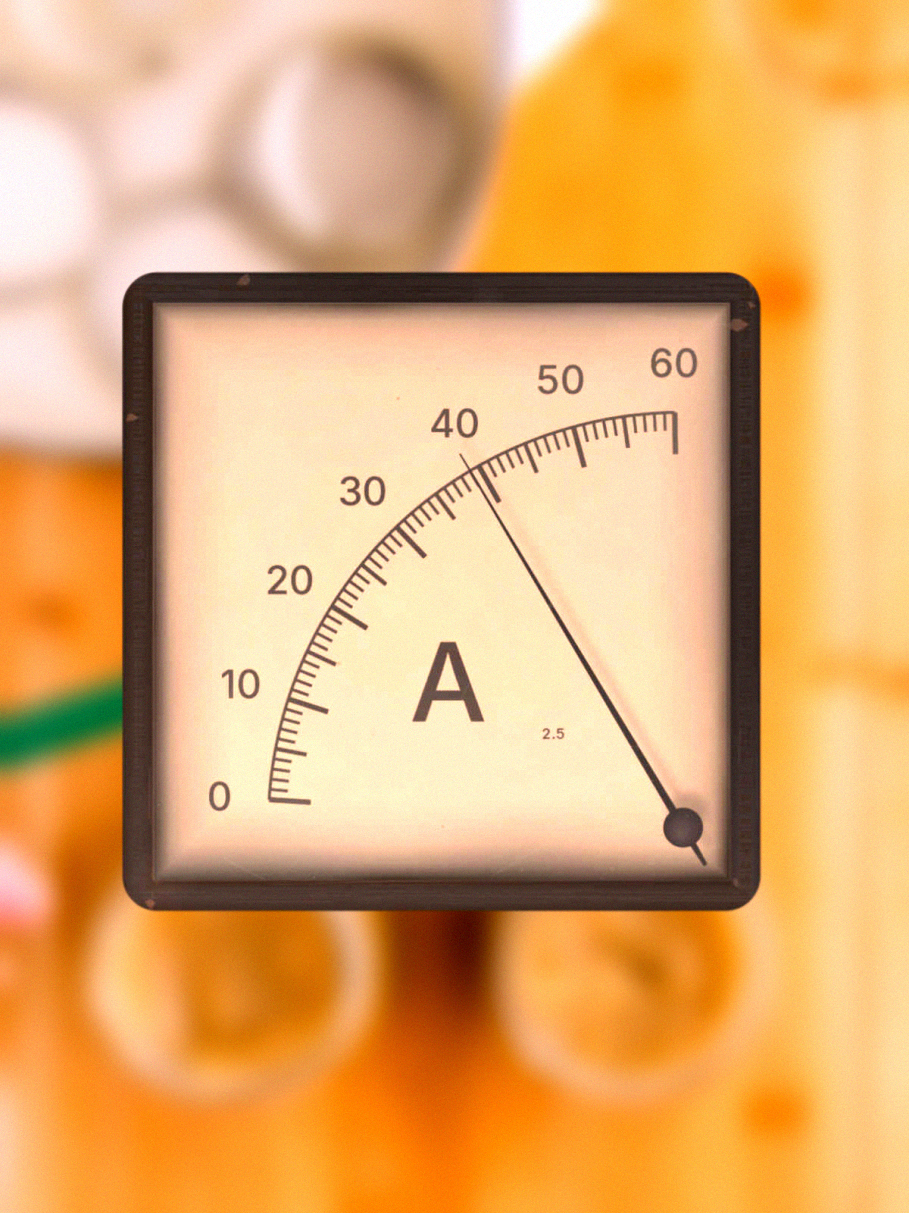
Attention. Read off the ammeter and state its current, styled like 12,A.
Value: 39,A
